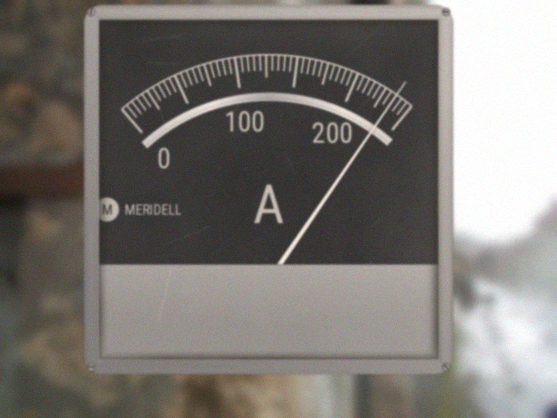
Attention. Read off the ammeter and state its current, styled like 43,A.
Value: 235,A
